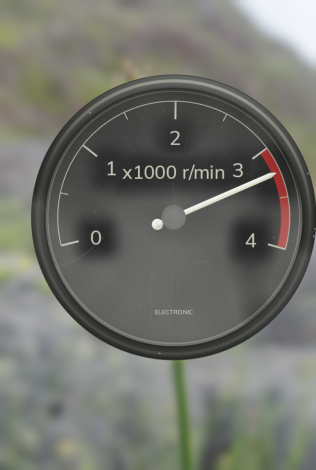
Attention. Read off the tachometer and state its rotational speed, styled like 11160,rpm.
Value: 3250,rpm
